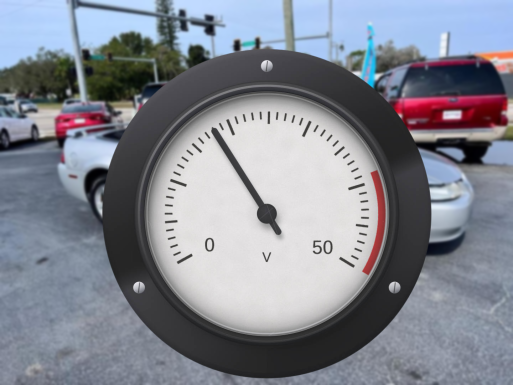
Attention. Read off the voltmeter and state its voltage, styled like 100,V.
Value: 18,V
